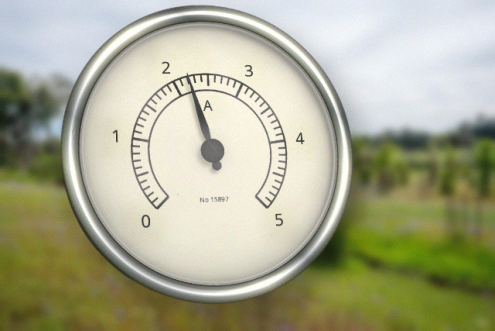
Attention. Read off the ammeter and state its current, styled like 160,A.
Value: 2.2,A
